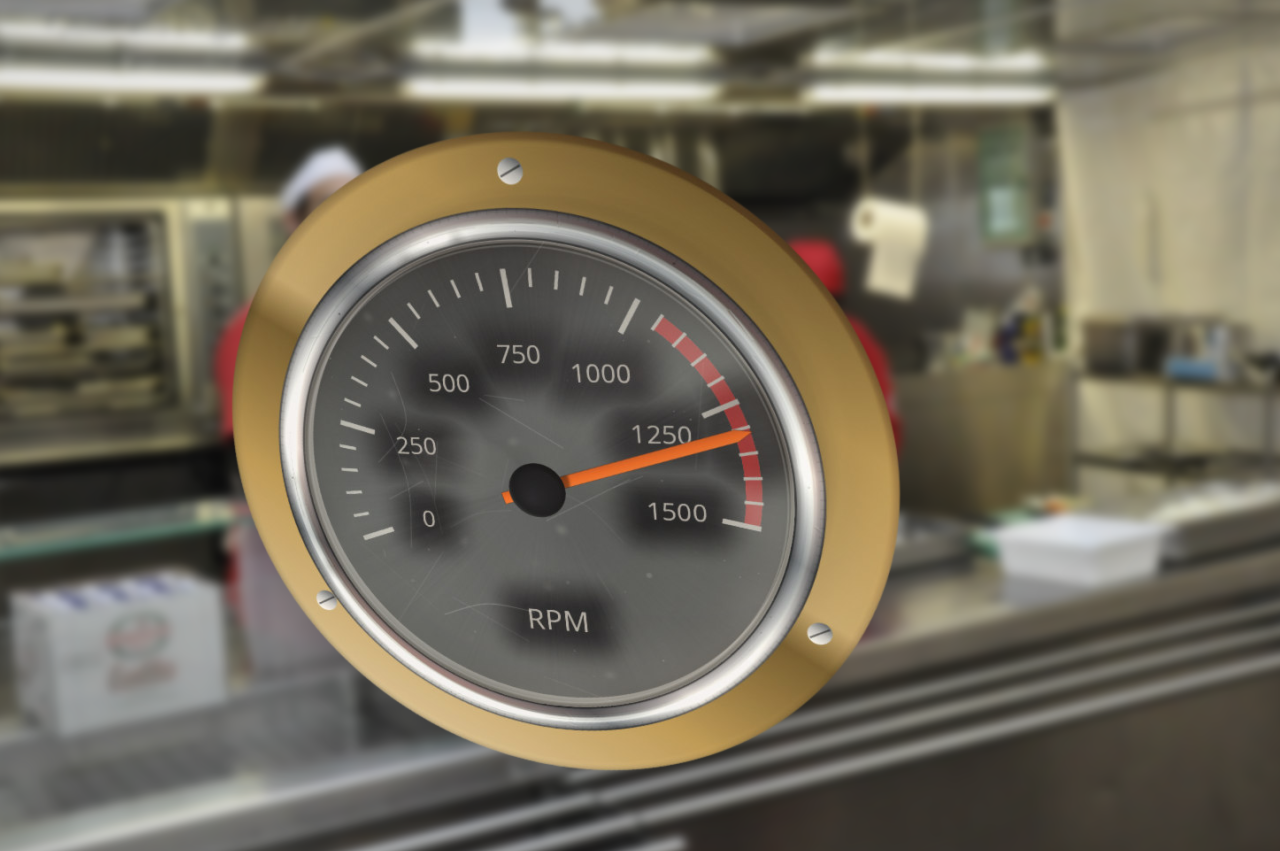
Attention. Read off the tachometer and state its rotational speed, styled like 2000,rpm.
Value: 1300,rpm
